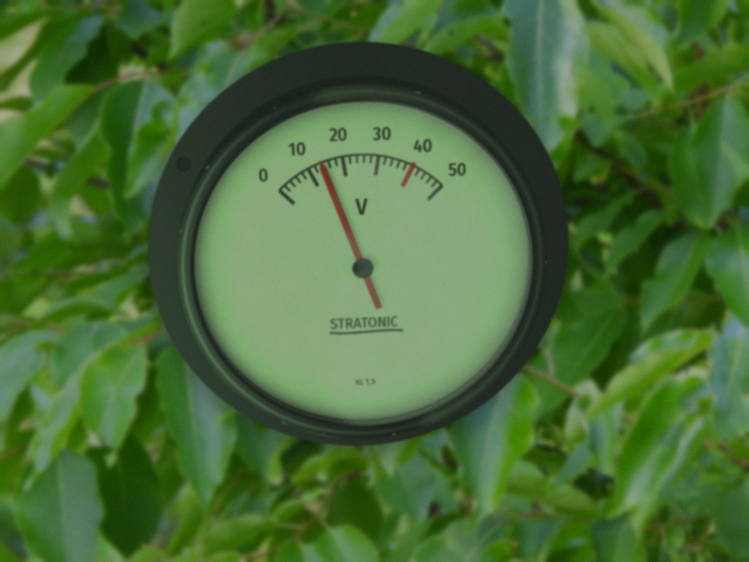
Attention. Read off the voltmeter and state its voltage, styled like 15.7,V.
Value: 14,V
